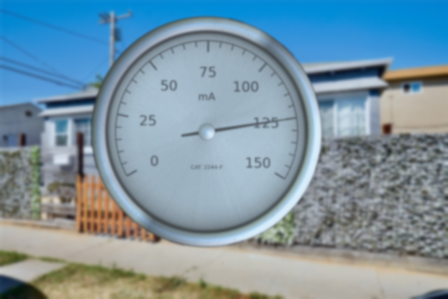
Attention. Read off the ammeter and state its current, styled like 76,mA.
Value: 125,mA
